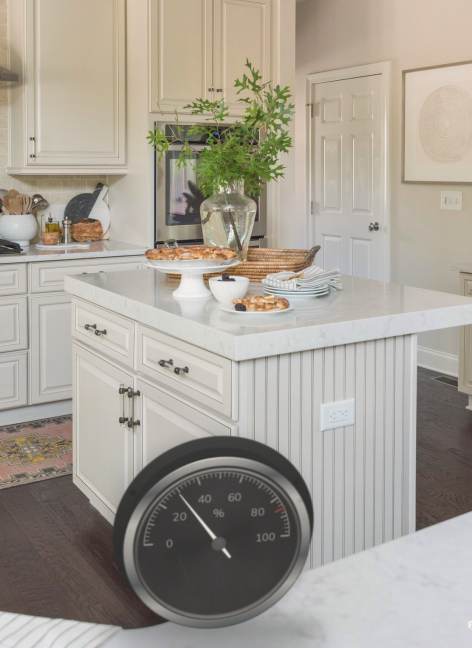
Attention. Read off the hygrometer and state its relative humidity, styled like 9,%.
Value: 30,%
